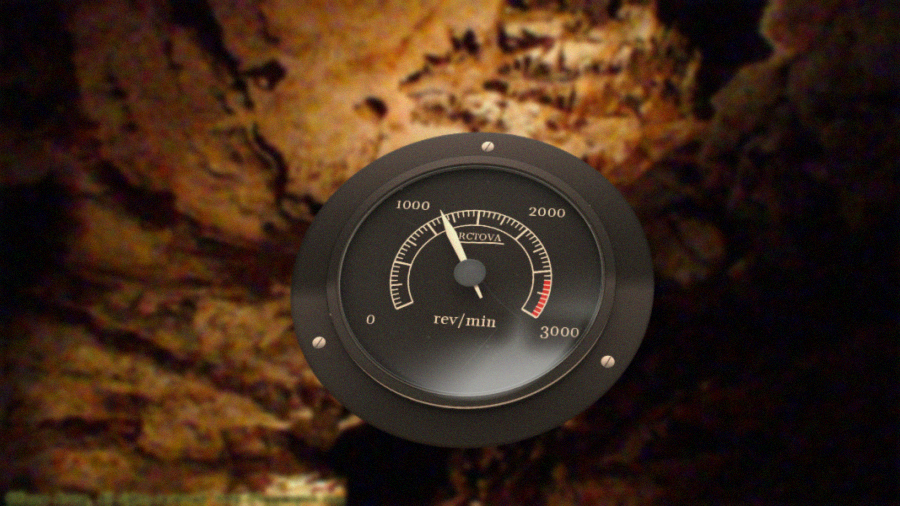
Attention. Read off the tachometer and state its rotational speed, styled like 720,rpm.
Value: 1150,rpm
